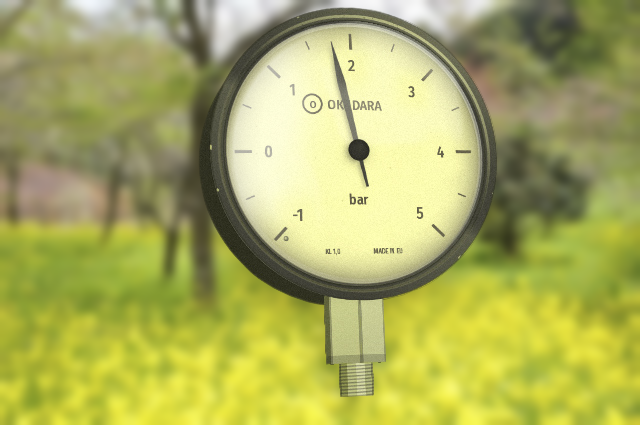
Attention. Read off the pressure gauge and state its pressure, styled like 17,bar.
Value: 1.75,bar
